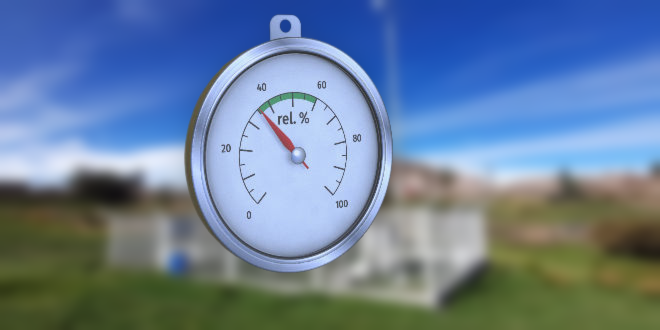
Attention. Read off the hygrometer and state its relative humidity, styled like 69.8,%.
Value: 35,%
